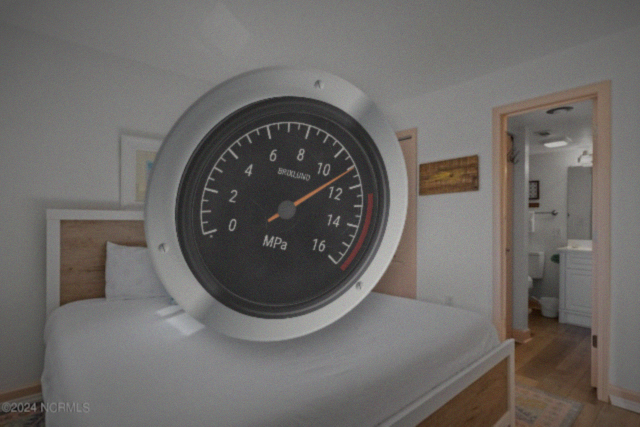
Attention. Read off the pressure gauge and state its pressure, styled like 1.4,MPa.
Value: 11,MPa
